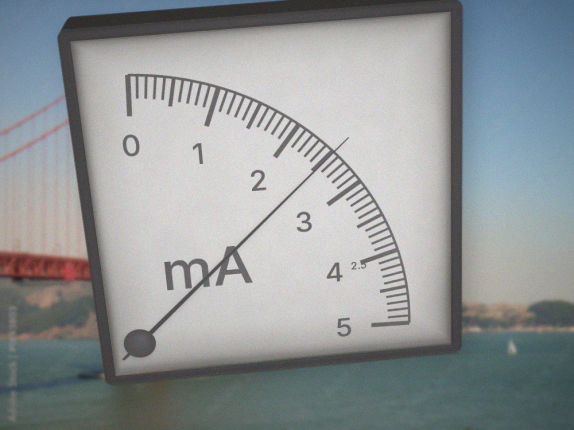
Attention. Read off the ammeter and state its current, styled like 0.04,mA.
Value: 2.5,mA
